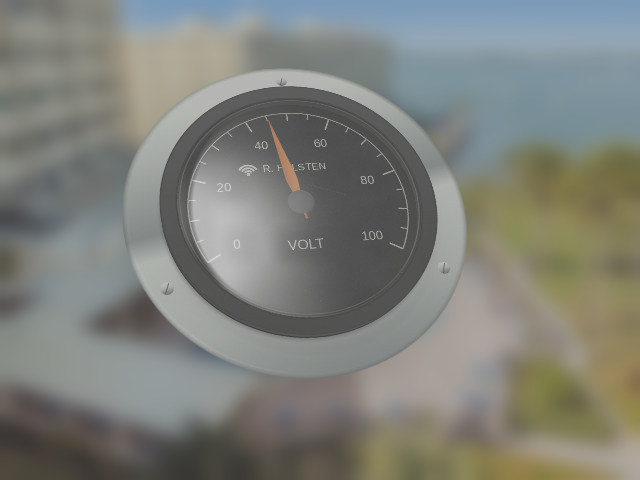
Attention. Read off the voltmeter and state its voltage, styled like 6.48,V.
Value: 45,V
